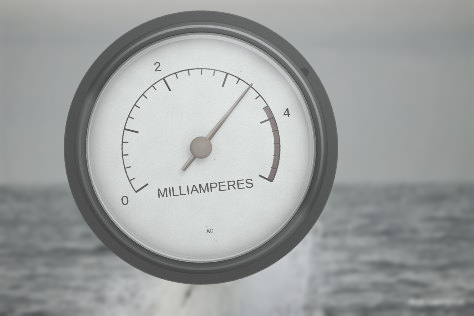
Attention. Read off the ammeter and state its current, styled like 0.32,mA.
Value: 3.4,mA
